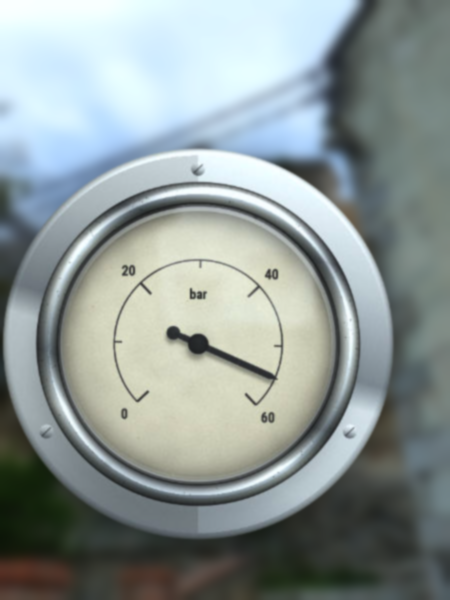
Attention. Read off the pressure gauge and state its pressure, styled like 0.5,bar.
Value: 55,bar
